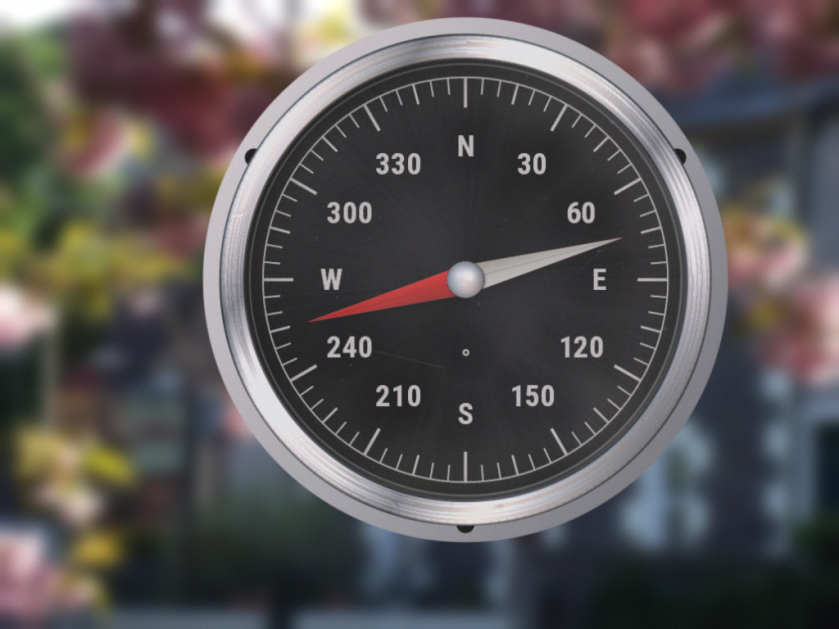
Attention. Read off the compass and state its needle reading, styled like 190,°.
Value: 255,°
